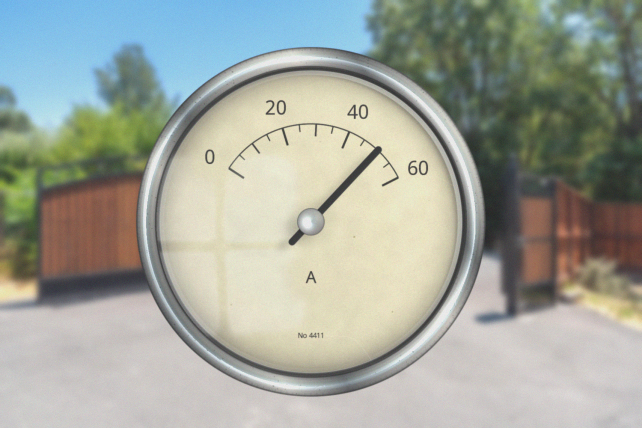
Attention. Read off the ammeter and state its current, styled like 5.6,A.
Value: 50,A
